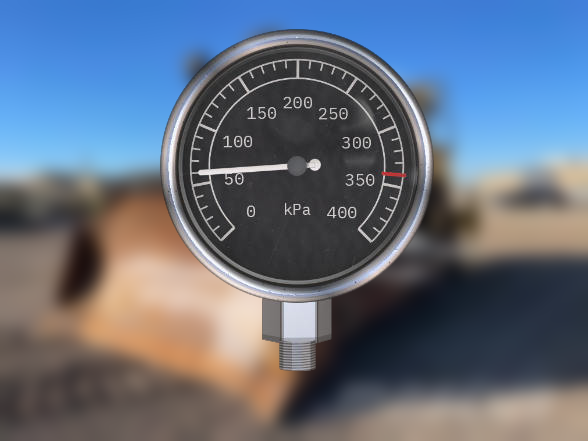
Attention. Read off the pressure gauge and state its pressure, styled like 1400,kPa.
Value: 60,kPa
